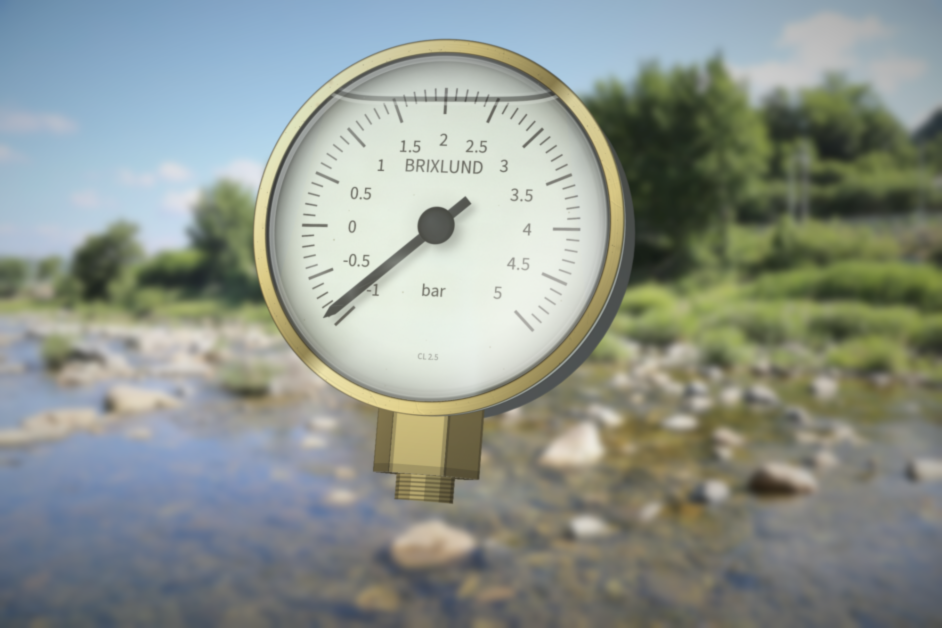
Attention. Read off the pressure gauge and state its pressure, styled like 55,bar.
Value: -0.9,bar
